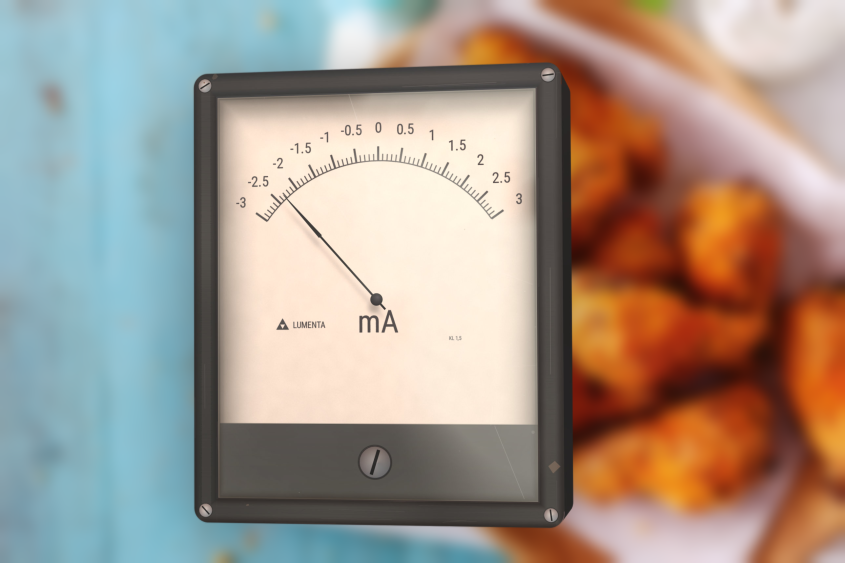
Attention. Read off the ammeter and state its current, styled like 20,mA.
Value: -2.3,mA
